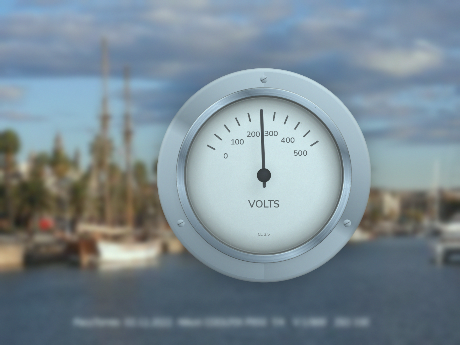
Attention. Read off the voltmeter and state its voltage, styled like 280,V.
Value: 250,V
